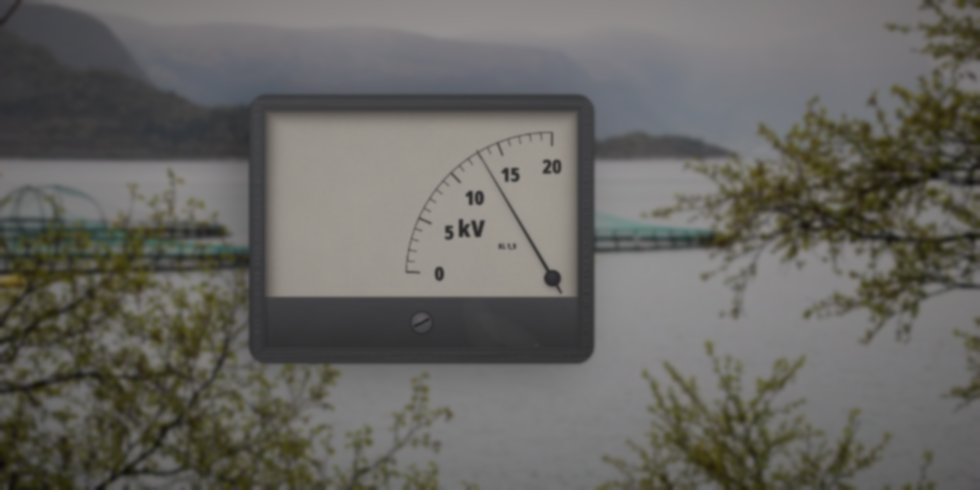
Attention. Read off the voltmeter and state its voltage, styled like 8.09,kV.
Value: 13,kV
